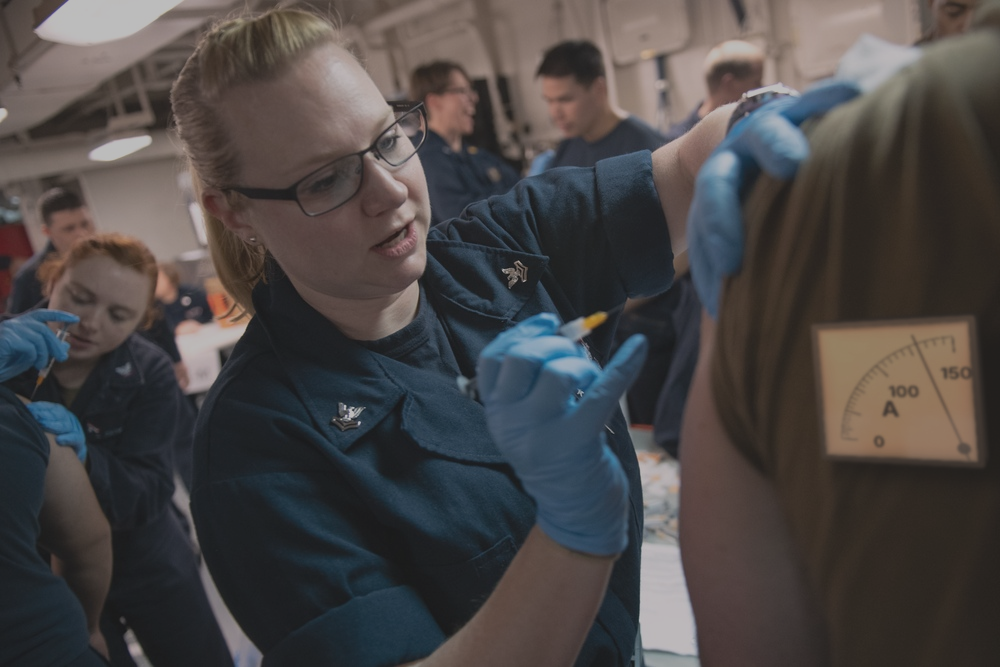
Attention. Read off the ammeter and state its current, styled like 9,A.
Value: 130,A
